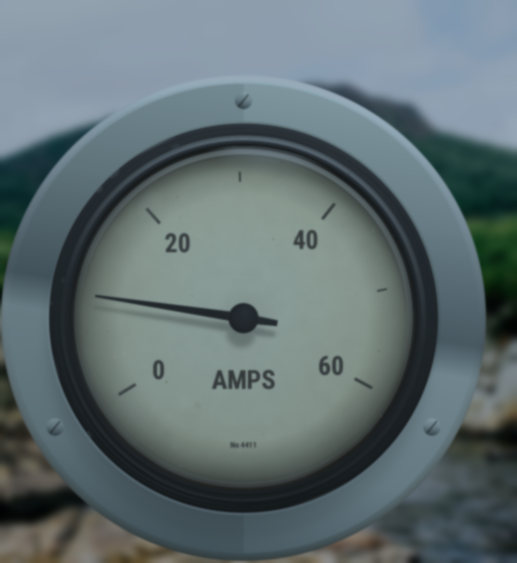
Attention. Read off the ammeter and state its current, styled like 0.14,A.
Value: 10,A
